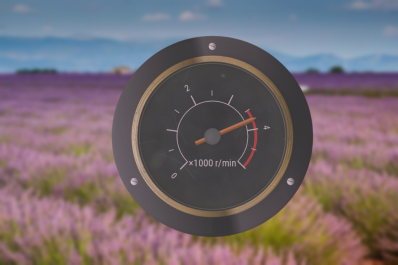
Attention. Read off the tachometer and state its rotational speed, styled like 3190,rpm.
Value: 3750,rpm
